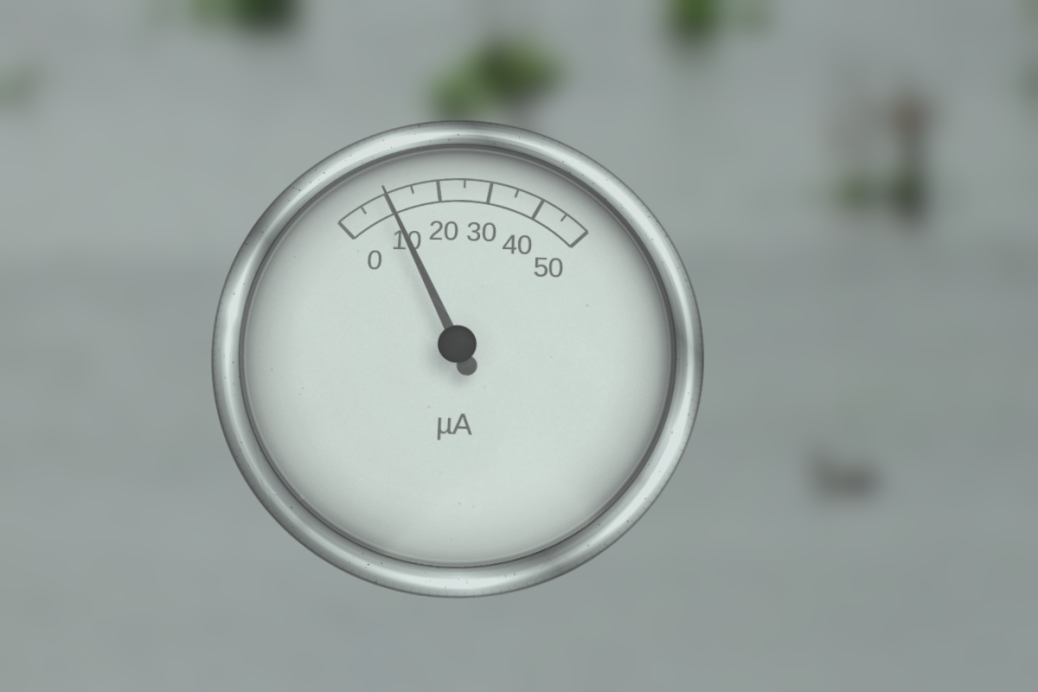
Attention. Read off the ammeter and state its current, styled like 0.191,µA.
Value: 10,µA
